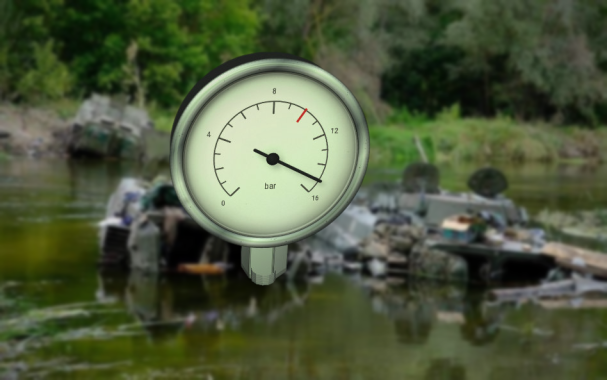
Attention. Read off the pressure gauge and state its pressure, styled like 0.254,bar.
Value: 15,bar
